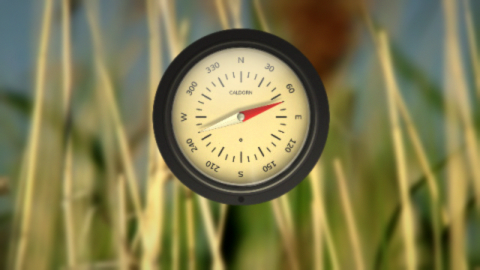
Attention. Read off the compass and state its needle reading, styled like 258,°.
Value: 70,°
